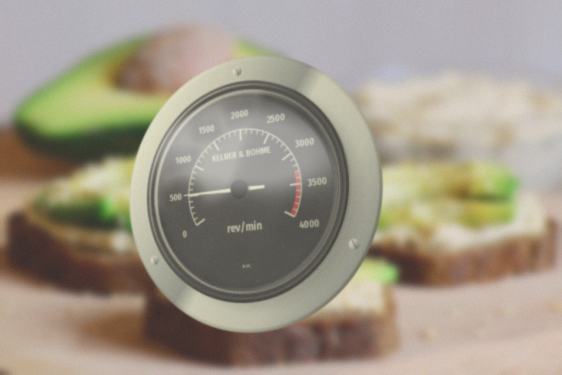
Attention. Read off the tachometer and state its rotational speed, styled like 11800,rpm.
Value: 500,rpm
